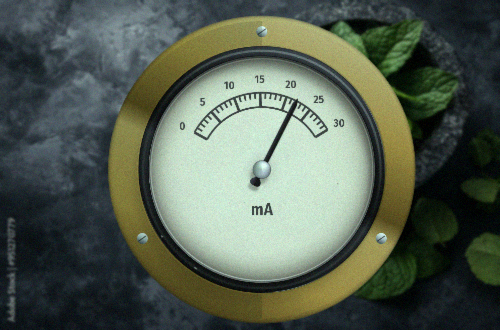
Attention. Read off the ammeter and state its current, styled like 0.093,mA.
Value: 22,mA
